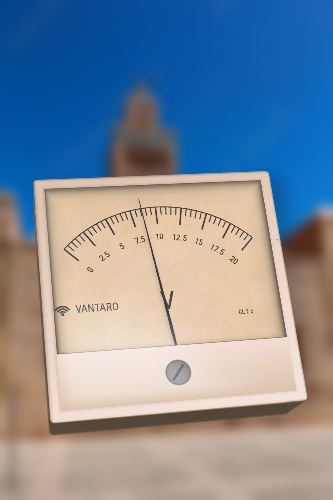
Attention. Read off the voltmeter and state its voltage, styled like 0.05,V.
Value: 8.5,V
